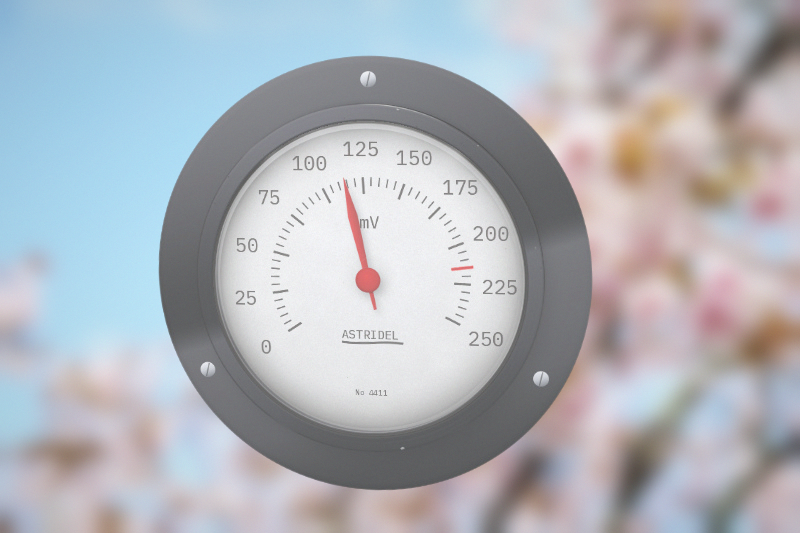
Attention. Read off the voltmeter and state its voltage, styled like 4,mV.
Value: 115,mV
